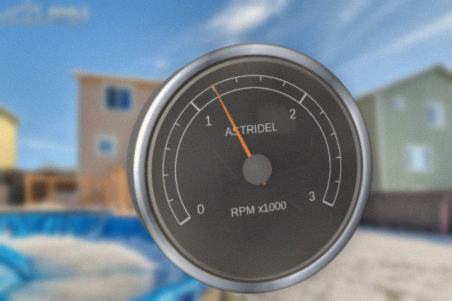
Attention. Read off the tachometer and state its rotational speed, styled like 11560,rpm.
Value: 1200,rpm
